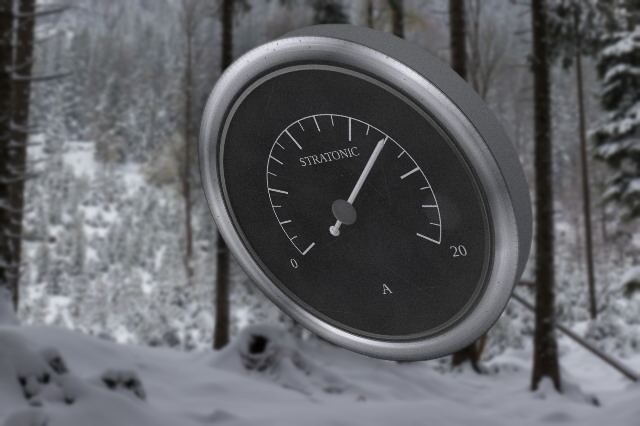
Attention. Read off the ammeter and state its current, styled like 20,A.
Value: 14,A
